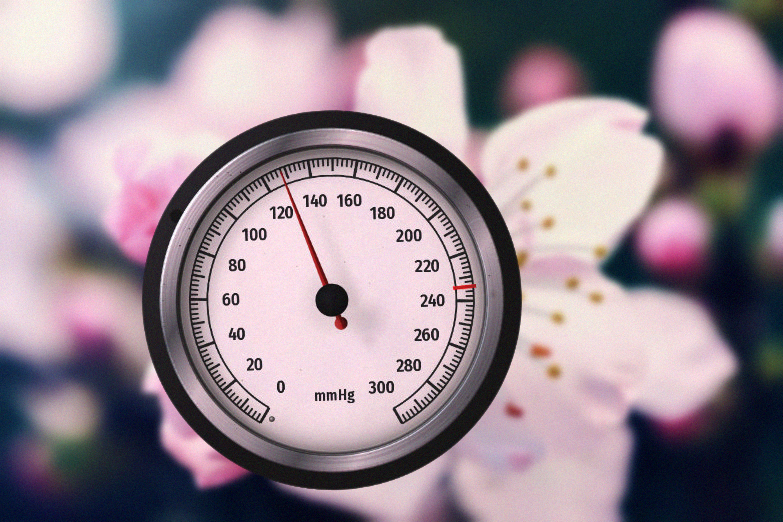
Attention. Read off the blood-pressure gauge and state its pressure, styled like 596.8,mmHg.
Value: 128,mmHg
